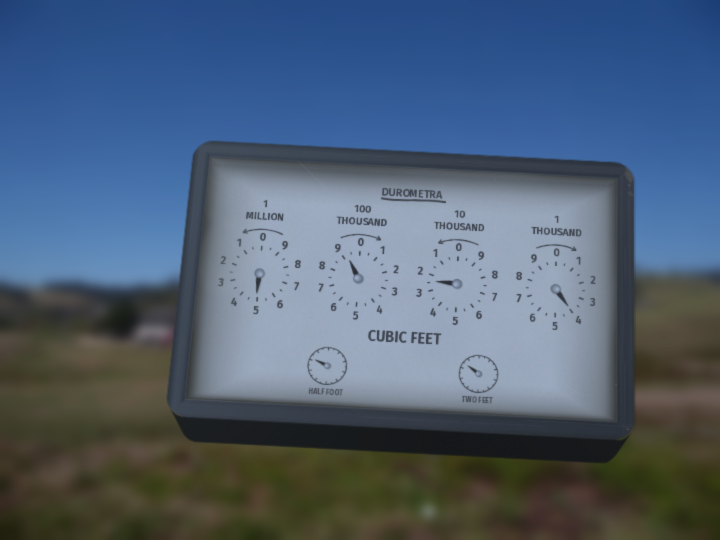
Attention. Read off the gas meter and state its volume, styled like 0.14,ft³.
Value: 492400,ft³
